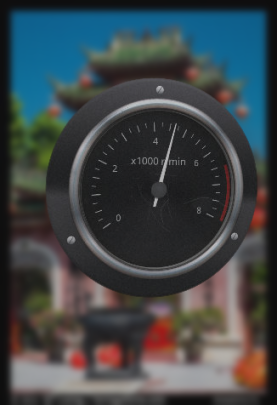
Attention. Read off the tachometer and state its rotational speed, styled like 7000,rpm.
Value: 4625,rpm
